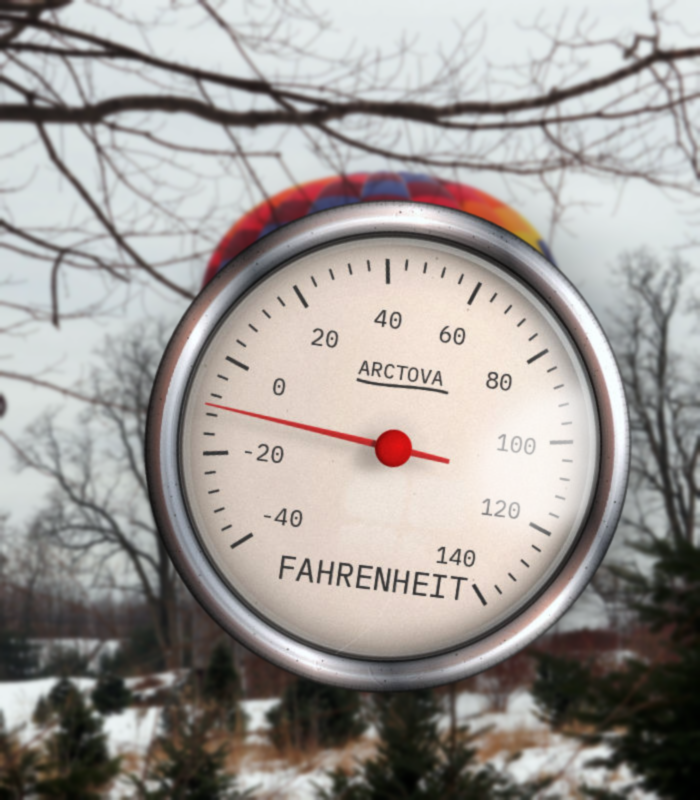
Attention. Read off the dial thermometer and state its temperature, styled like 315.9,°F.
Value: -10,°F
